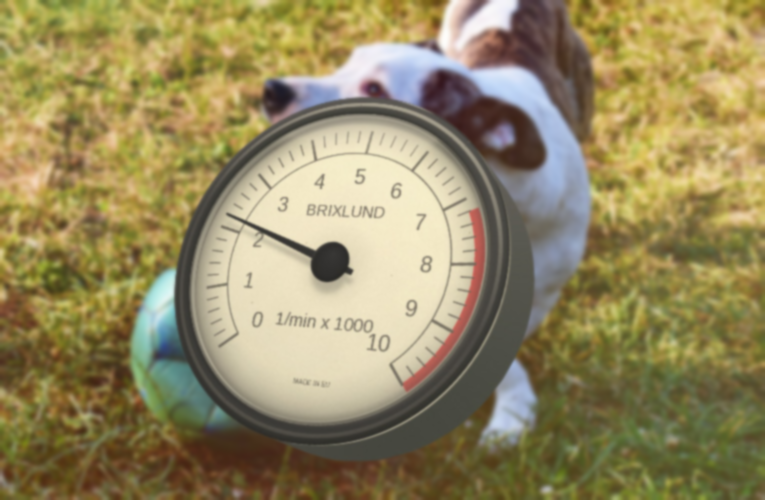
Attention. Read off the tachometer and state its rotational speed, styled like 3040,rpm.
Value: 2200,rpm
